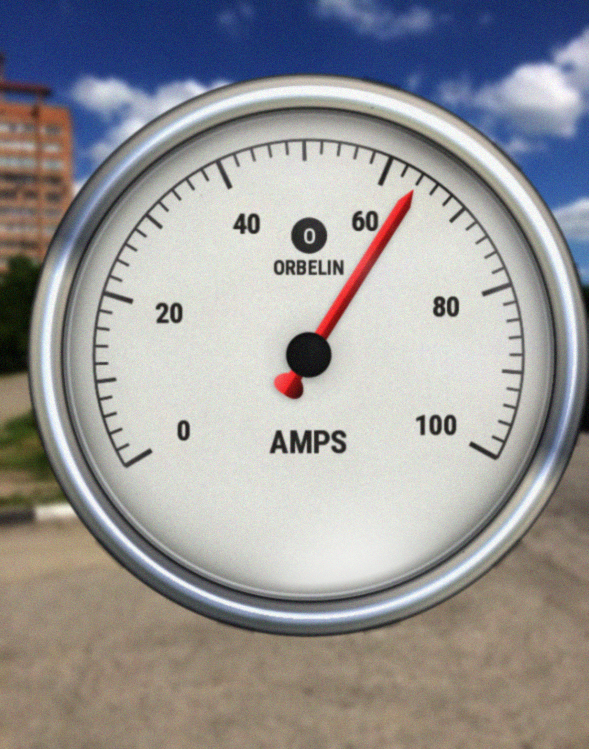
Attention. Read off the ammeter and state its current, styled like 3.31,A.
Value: 64,A
